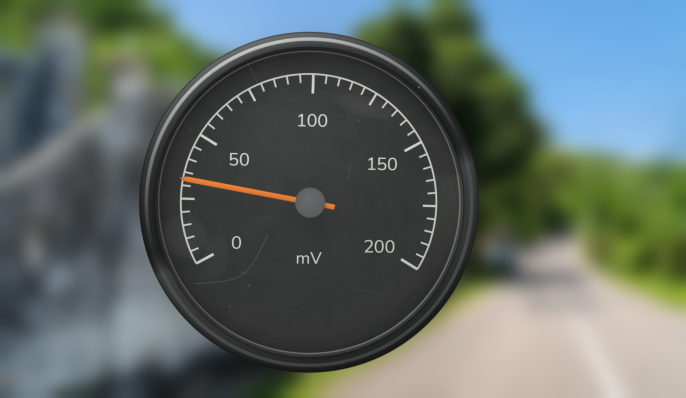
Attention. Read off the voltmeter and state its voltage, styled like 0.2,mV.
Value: 32.5,mV
